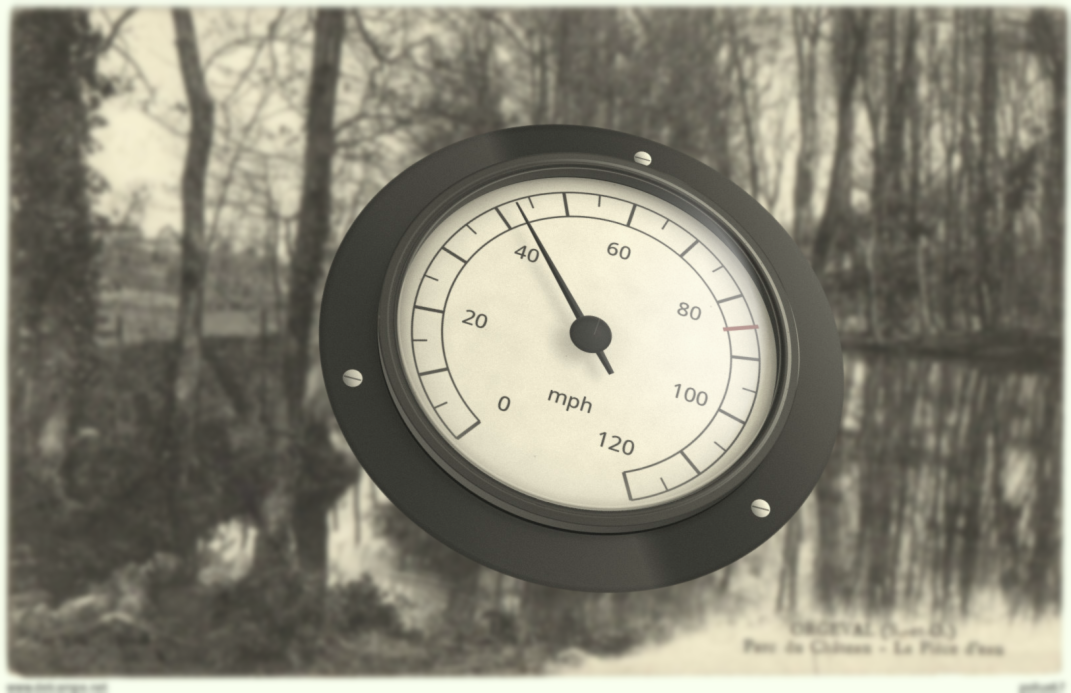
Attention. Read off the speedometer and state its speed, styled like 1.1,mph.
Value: 42.5,mph
